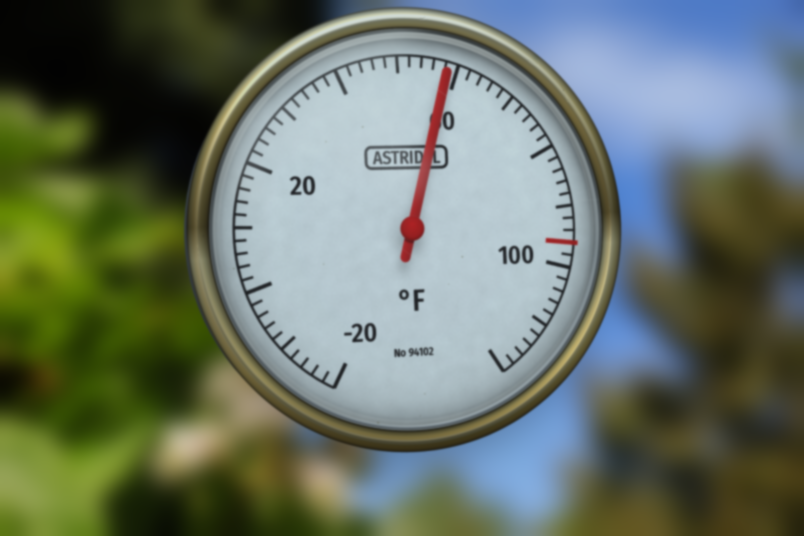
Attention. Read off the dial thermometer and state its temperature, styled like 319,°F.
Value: 58,°F
